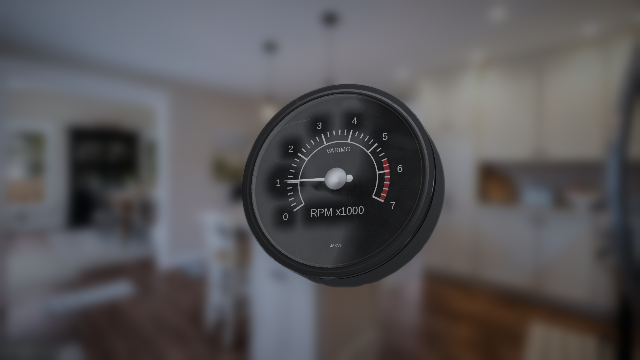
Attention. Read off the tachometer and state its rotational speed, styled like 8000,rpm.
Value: 1000,rpm
